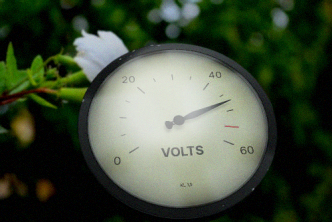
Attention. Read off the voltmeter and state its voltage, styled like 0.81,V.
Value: 47.5,V
